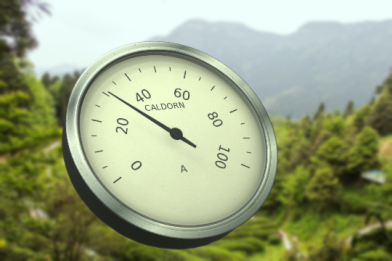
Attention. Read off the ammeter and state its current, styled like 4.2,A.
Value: 30,A
